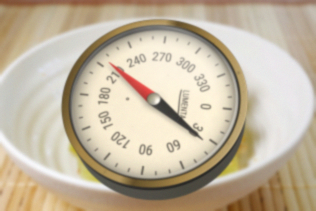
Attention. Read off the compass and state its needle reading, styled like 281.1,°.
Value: 215,°
